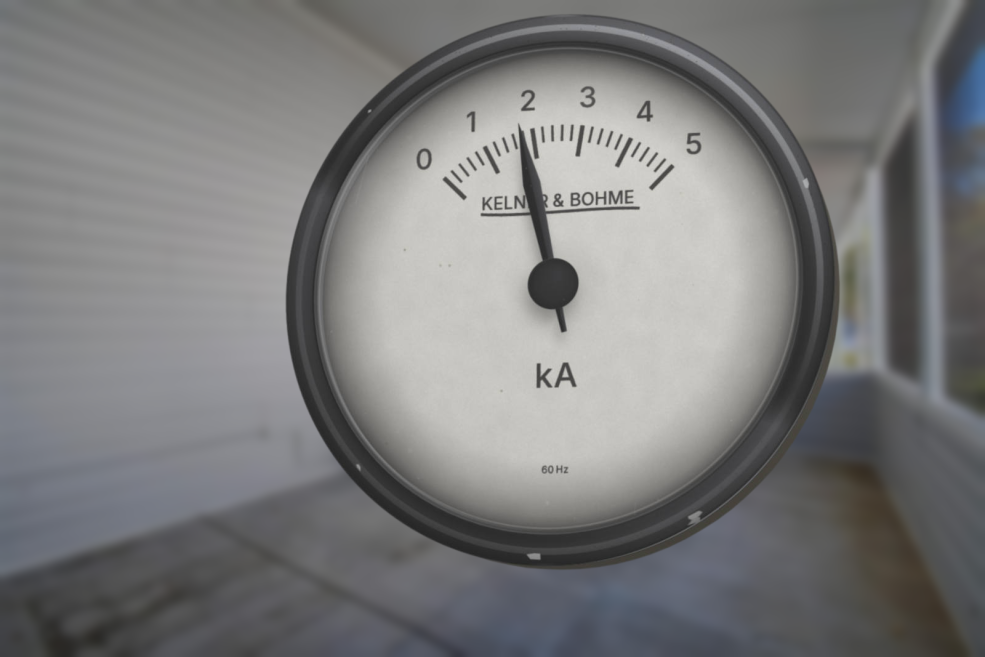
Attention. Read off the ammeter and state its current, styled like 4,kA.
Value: 1.8,kA
